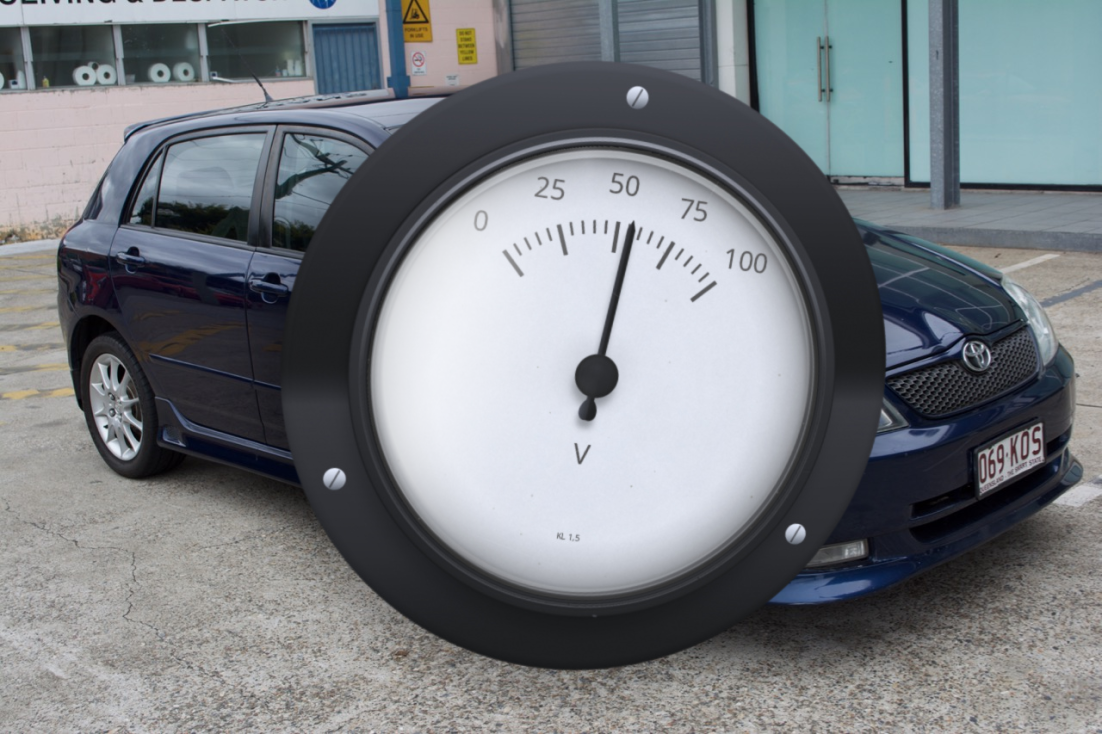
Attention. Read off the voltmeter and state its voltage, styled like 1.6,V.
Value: 55,V
